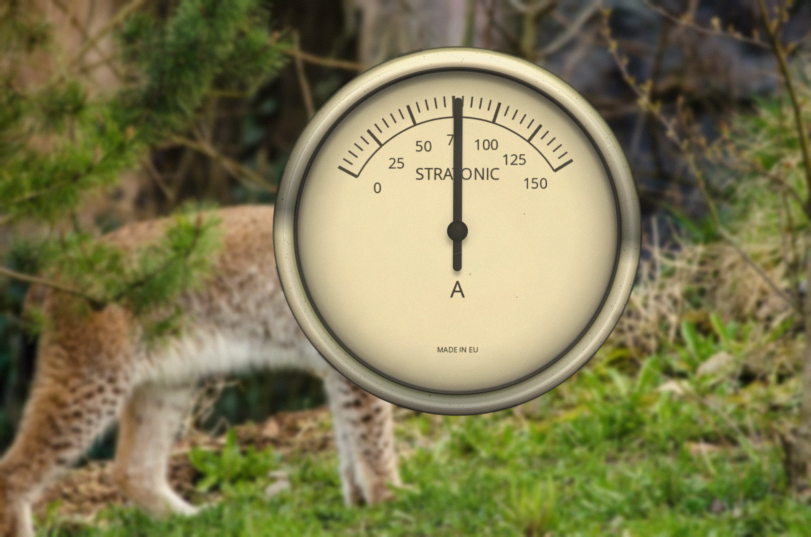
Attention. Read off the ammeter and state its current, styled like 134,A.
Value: 77.5,A
